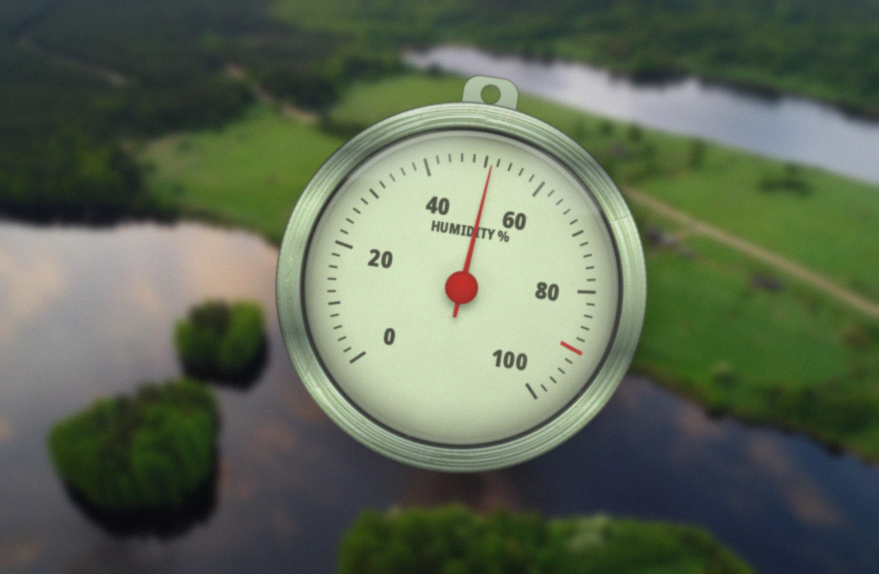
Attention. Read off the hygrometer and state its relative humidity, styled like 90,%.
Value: 51,%
